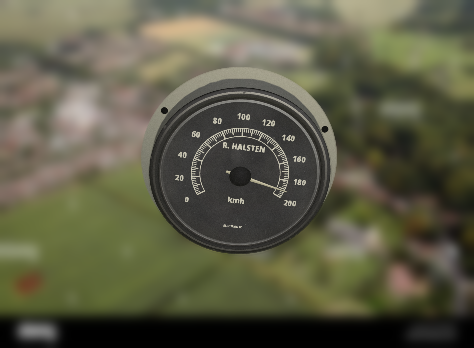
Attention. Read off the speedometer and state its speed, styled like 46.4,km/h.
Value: 190,km/h
